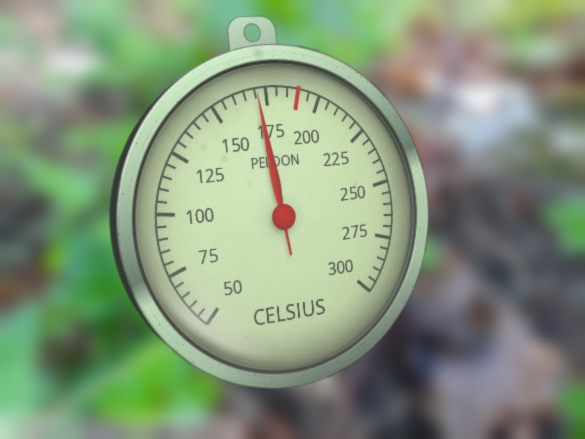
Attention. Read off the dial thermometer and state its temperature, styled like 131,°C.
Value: 170,°C
